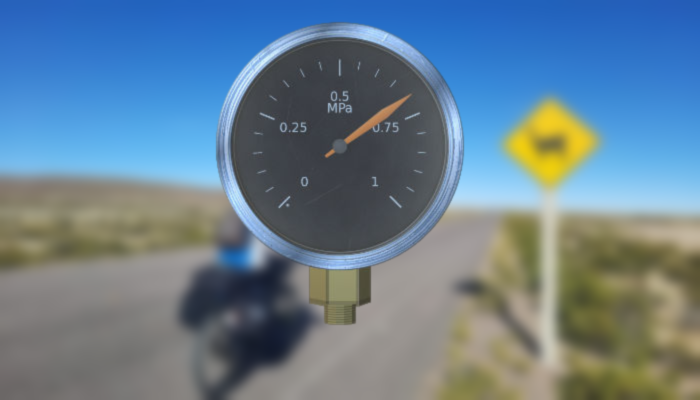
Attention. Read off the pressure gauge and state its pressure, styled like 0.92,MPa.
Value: 0.7,MPa
